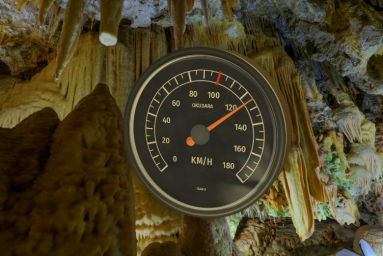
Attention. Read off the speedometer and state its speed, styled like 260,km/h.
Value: 125,km/h
